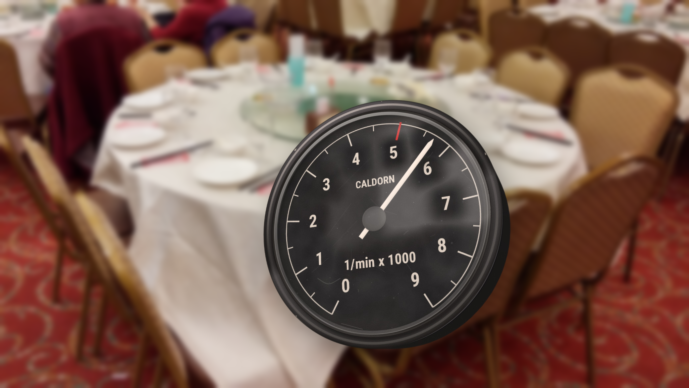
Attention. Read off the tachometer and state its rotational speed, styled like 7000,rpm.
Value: 5750,rpm
